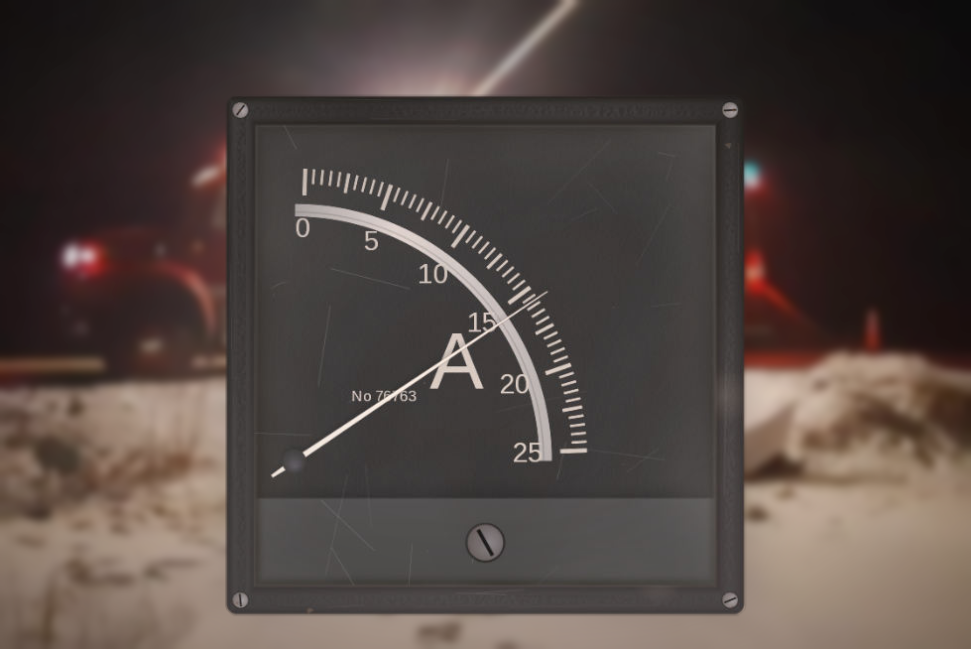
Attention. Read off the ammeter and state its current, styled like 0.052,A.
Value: 15.75,A
